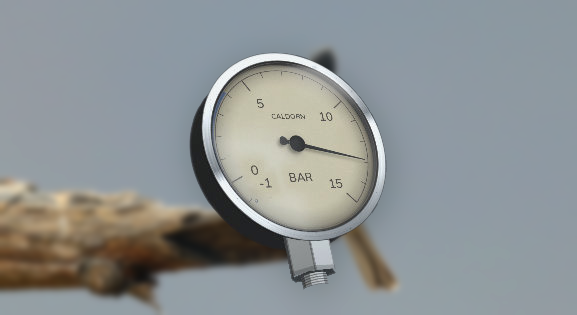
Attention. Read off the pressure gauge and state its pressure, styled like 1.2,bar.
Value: 13,bar
